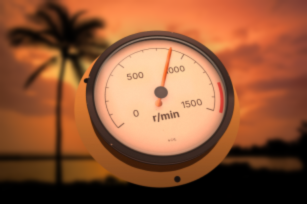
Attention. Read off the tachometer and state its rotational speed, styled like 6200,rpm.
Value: 900,rpm
